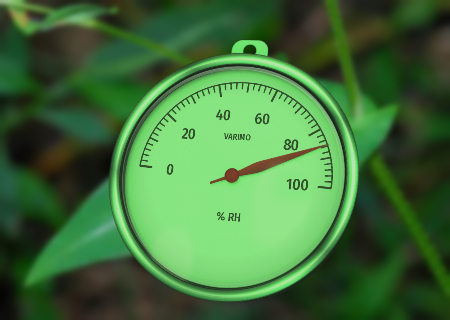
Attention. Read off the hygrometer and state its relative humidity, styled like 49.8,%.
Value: 86,%
